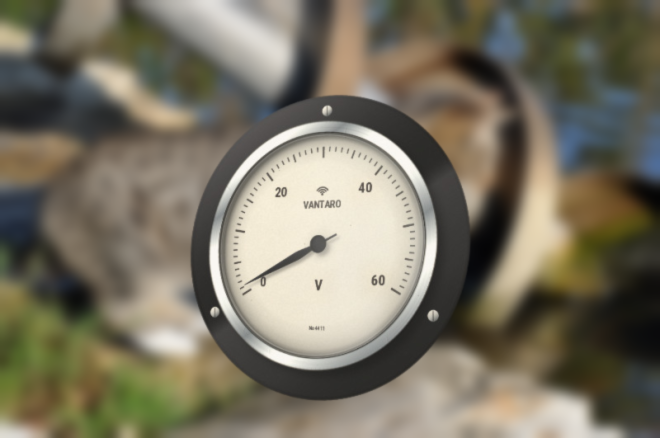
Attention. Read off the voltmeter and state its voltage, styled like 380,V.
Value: 1,V
